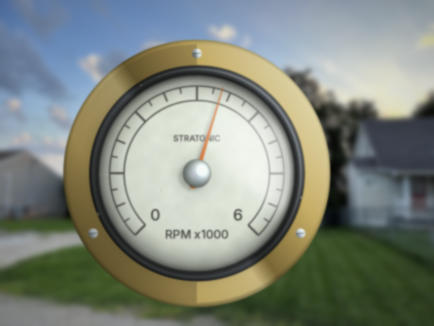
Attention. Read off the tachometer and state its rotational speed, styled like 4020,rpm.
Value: 3375,rpm
